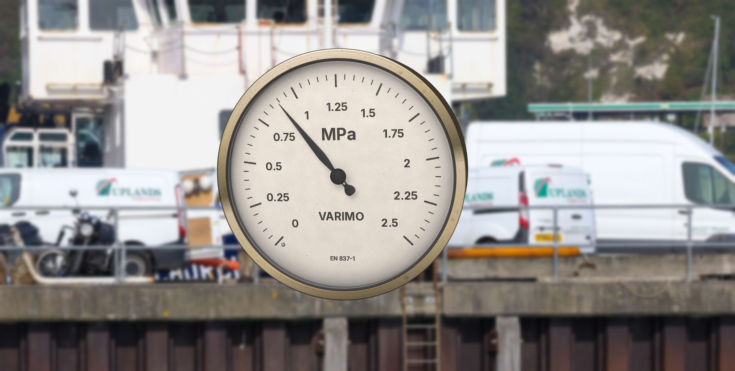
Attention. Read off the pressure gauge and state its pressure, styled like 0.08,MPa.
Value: 0.9,MPa
